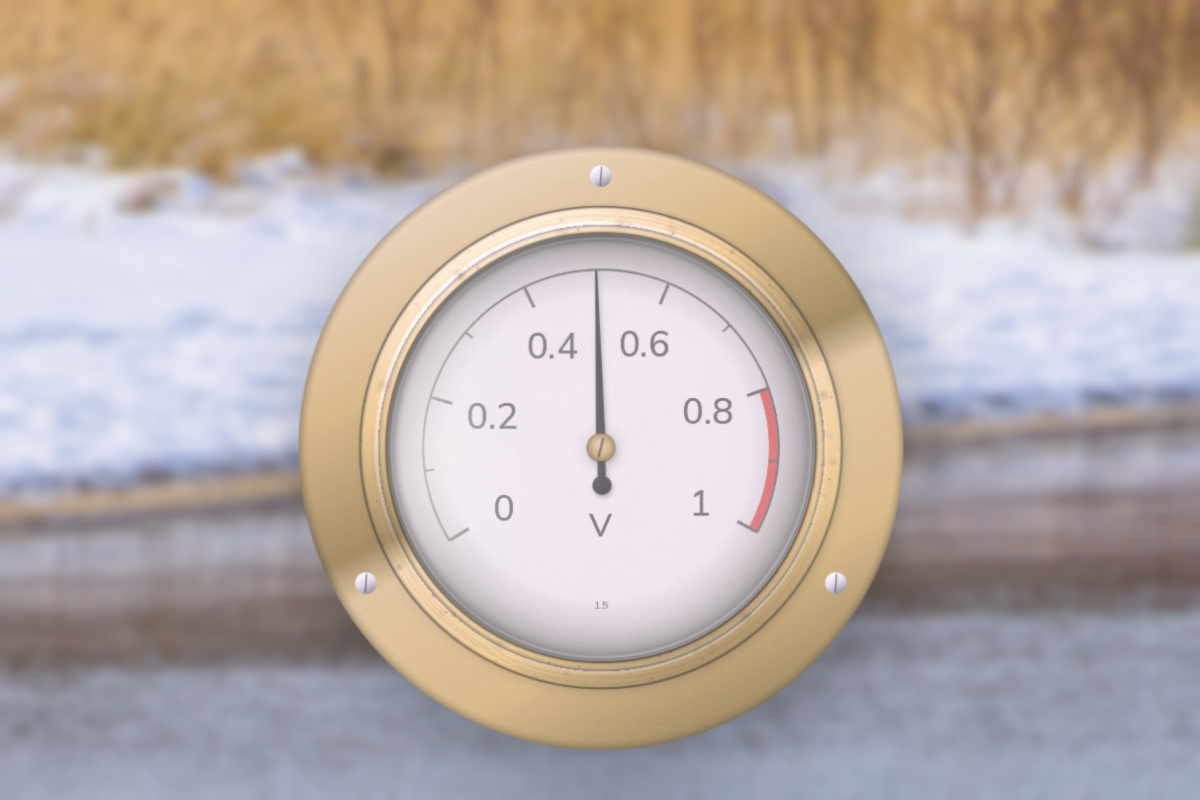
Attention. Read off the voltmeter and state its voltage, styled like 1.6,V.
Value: 0.5,V
